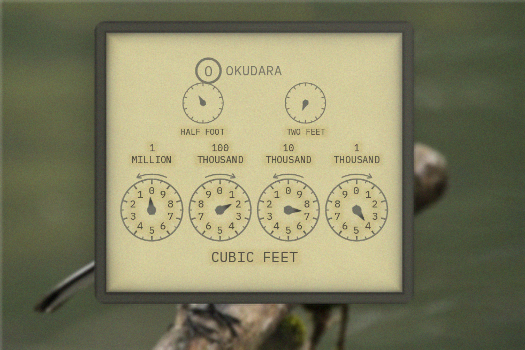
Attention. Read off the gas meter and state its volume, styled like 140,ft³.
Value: 17400,ft³
